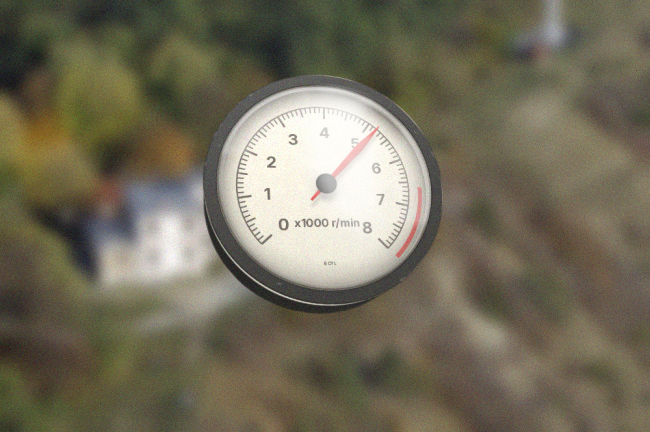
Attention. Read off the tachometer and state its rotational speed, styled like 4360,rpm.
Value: 5200,rpm
